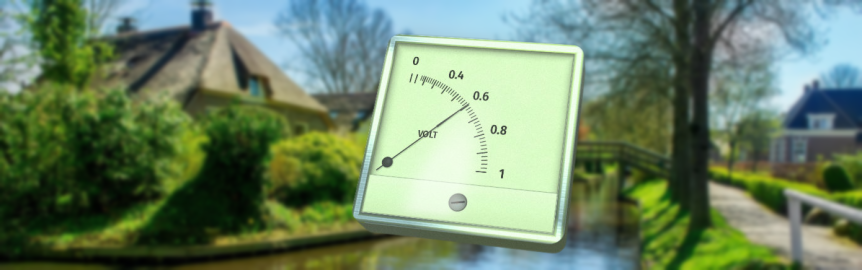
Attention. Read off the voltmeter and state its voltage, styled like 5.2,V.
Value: 0.6,V
